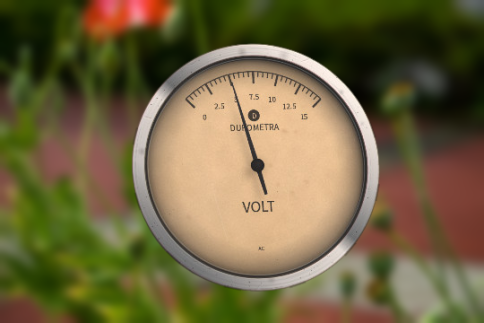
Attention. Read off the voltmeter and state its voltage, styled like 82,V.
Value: 5,V
